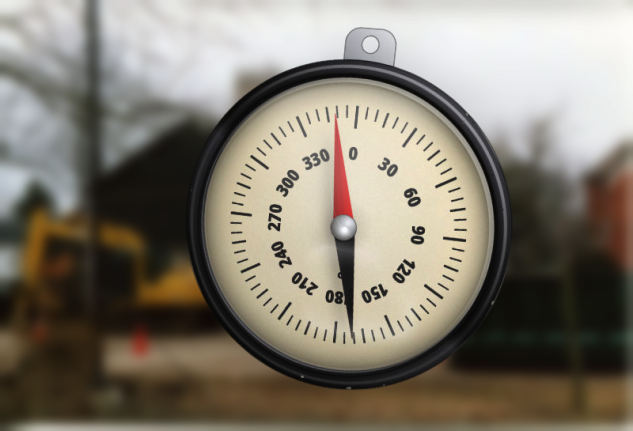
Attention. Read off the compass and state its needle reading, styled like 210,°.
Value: 350,°
